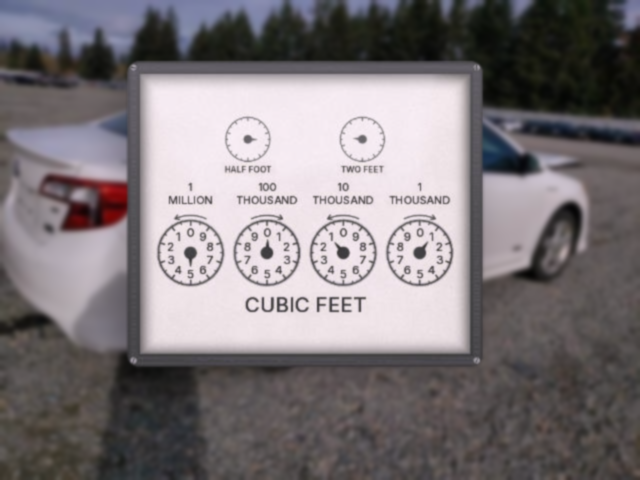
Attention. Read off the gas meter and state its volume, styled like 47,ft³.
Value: 501100,ft³
